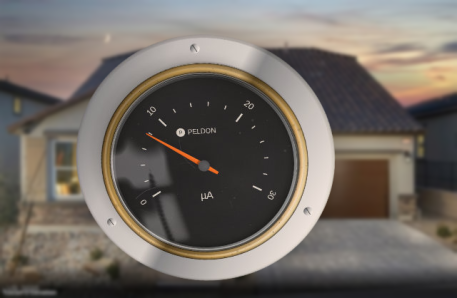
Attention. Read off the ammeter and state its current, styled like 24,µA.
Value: 8,µA
